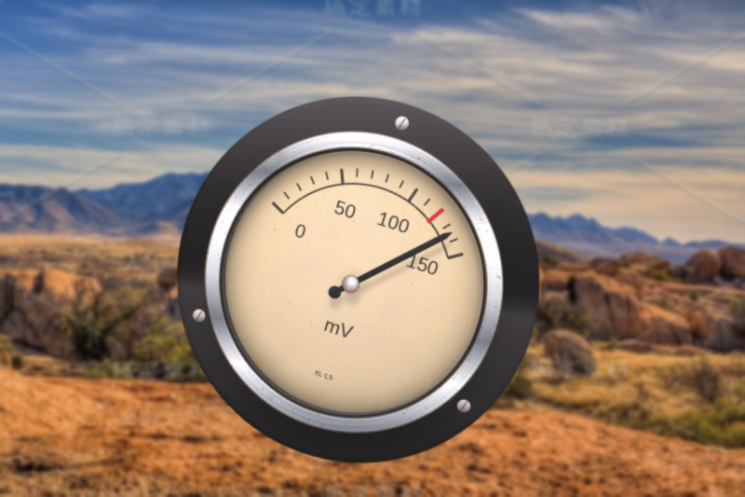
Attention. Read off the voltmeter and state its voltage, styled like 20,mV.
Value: 135,mV
